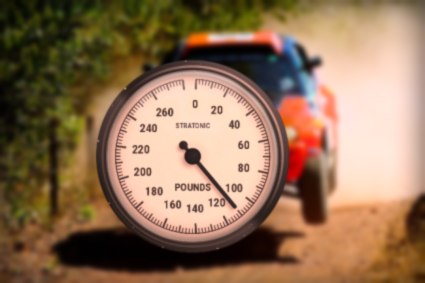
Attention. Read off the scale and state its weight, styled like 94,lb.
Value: 110,lb
